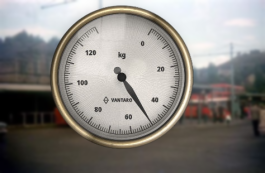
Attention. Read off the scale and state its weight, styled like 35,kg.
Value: 50,kg
